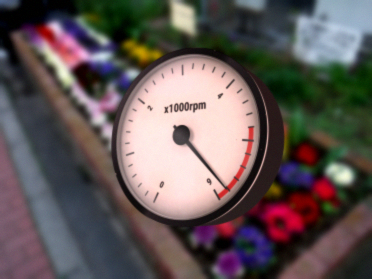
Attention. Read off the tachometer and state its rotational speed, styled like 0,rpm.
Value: 5800,rpm
